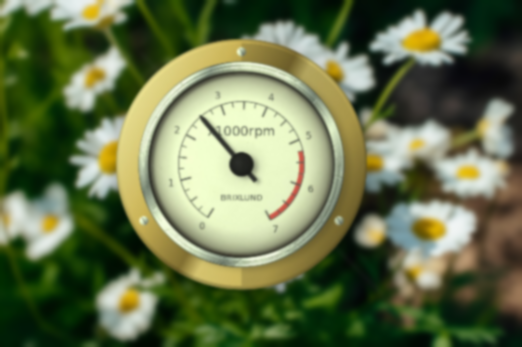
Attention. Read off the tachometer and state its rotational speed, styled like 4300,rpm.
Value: 2500,rpm
